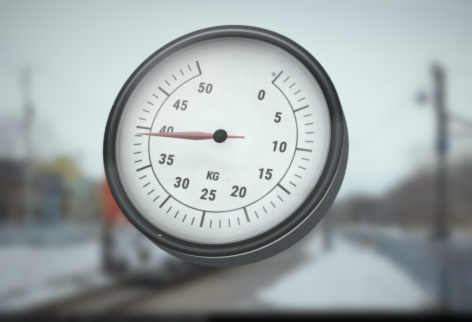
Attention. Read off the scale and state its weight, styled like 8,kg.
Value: 39,kg
